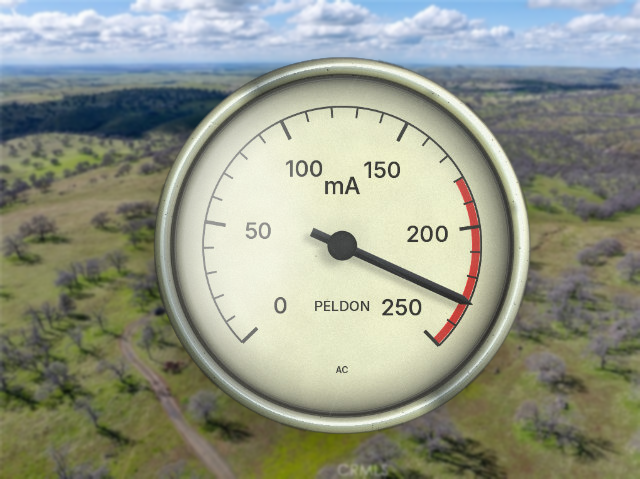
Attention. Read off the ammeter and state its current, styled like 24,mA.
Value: 230,mA
